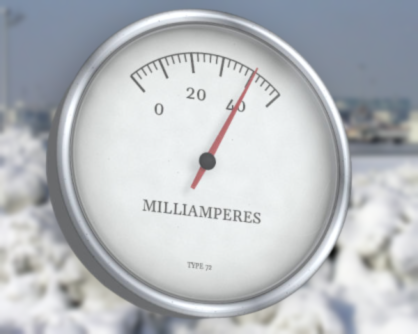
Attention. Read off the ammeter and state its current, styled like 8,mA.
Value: 40,mA
